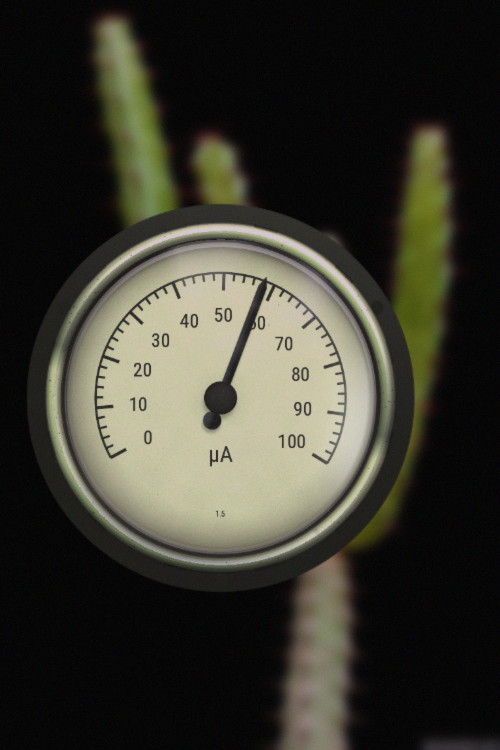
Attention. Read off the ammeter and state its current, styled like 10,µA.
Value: 58,µA
